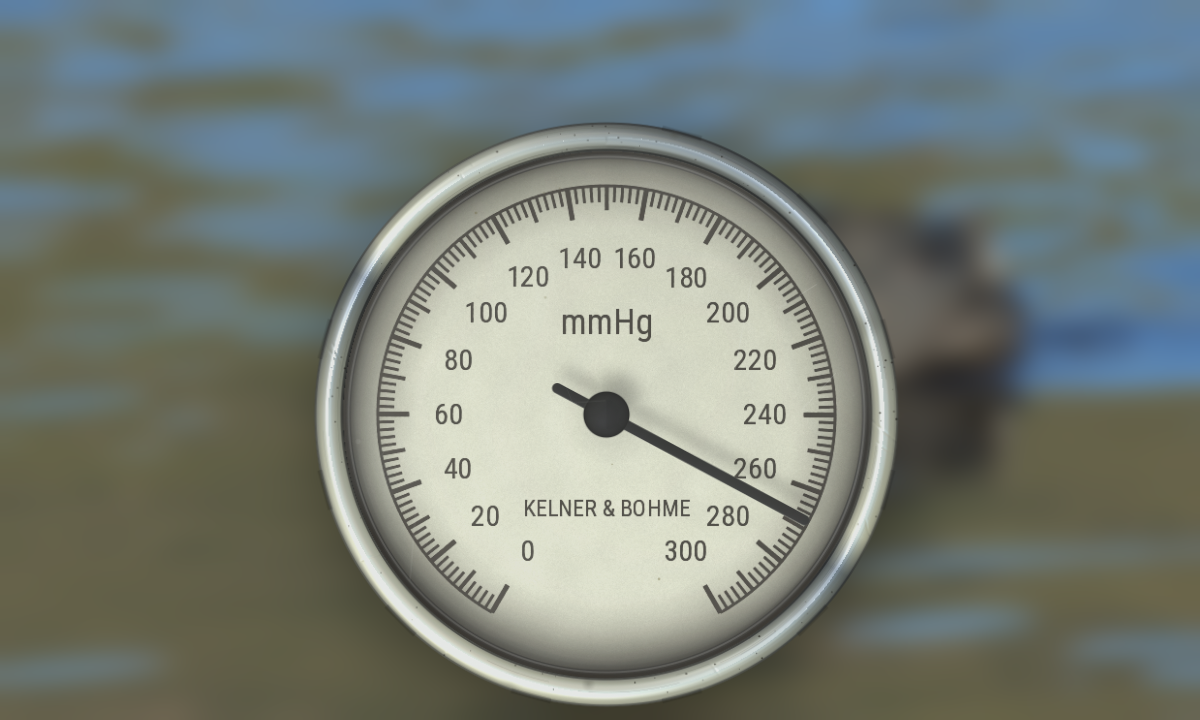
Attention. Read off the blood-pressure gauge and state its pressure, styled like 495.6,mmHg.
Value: 268,mmHg
